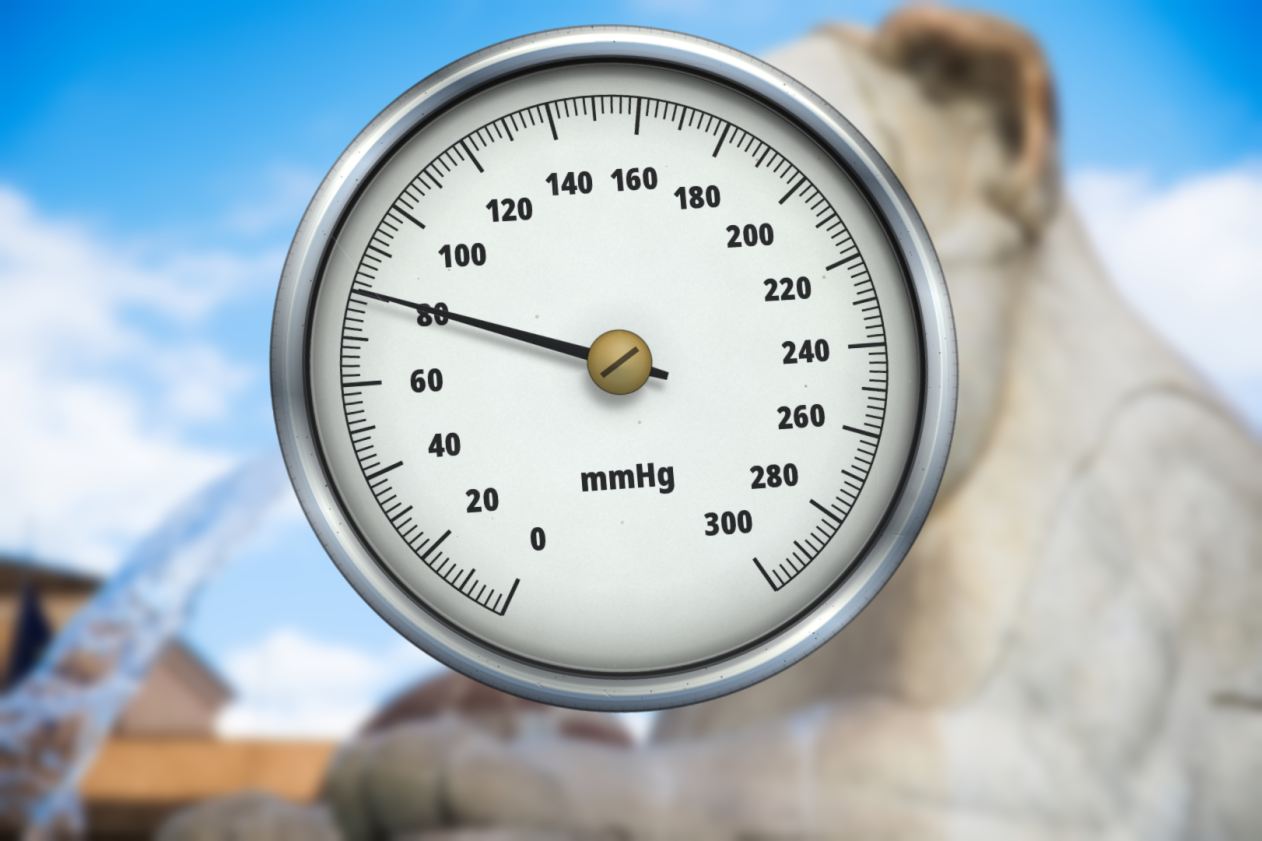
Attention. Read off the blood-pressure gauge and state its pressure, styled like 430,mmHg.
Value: 80,mmHg
